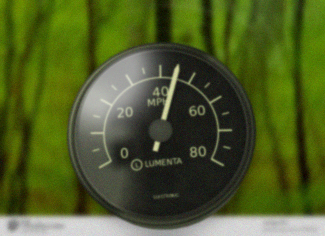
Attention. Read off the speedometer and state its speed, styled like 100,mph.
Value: 45,mph
